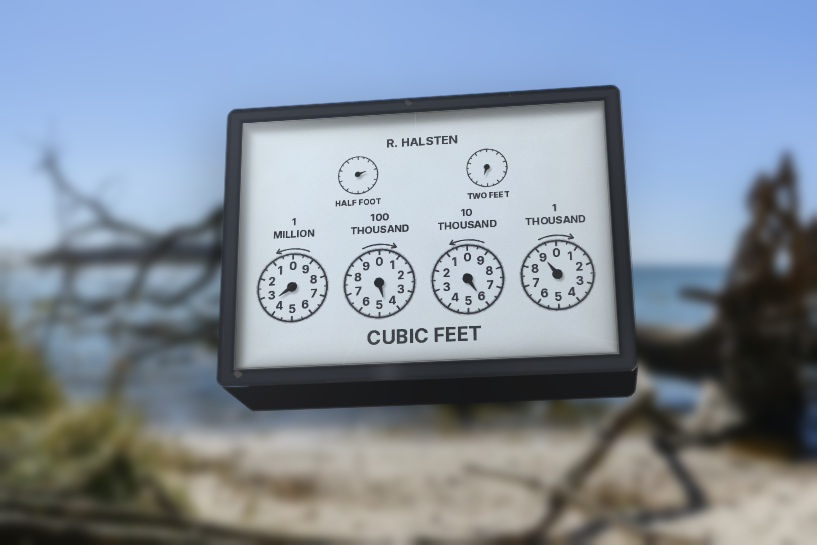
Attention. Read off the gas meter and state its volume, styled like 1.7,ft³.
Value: 345900,ft³
